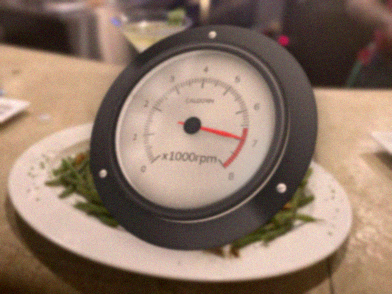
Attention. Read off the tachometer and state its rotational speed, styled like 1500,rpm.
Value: 7000,rpm
